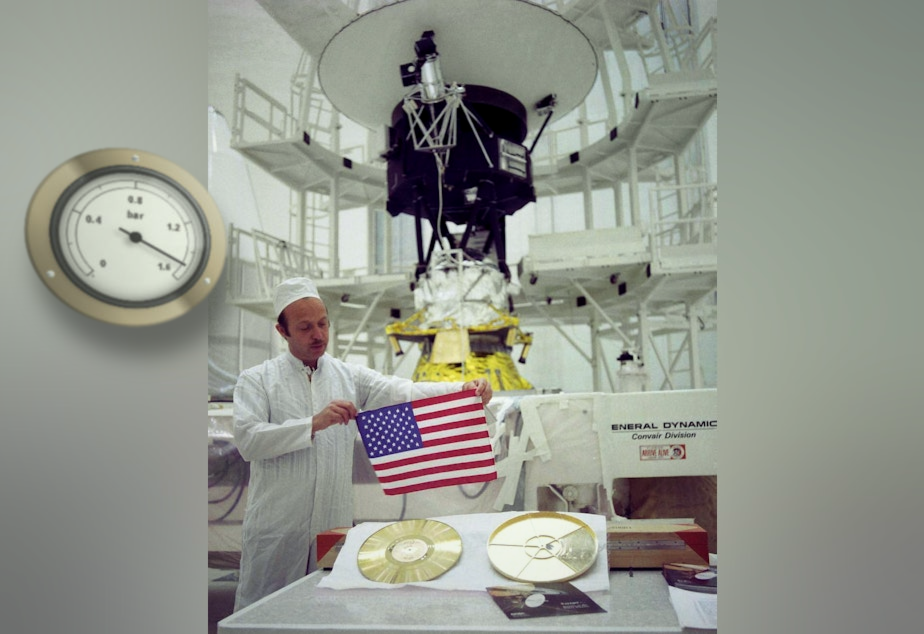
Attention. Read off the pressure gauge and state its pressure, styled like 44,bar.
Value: 1.5,bar
